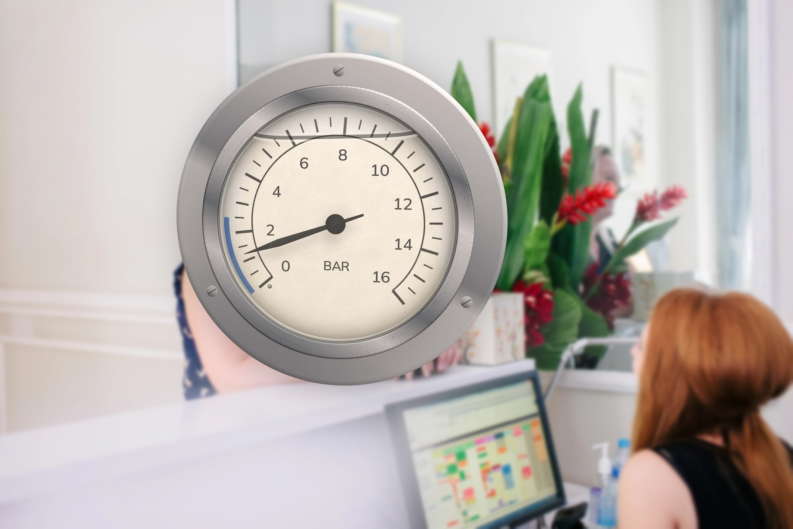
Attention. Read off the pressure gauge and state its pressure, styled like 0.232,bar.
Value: 1.25,bar
